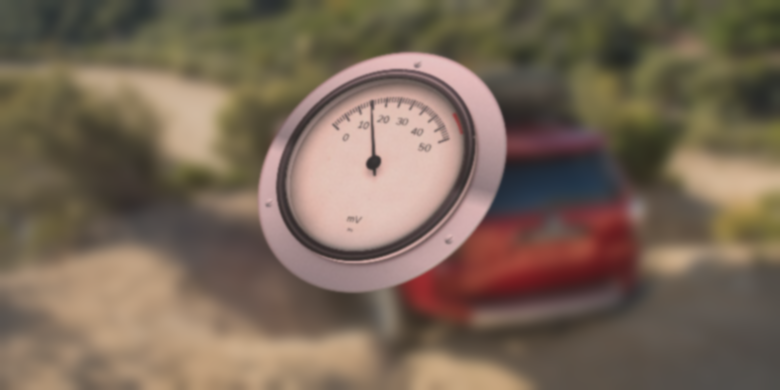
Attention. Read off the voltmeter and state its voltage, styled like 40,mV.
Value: 15,mV
